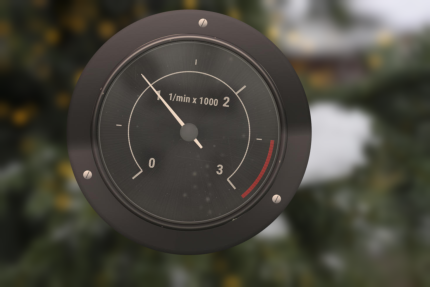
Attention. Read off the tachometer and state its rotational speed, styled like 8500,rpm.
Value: 1000,rpm
